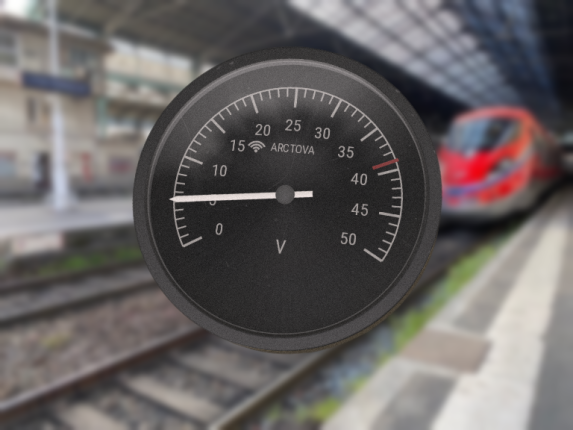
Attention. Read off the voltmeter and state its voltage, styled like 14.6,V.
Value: 5,V
